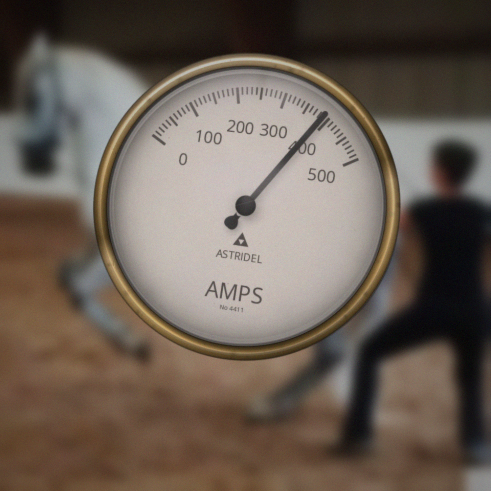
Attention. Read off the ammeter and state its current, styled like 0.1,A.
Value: 390,A
